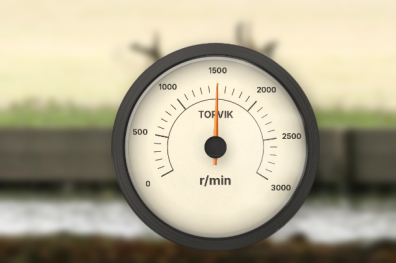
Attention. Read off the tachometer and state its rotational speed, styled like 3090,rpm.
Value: 1500,rpm
